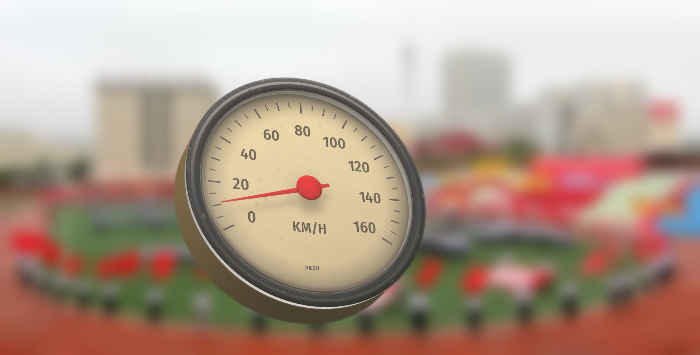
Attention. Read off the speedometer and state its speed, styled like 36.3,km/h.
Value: 10,km/h
